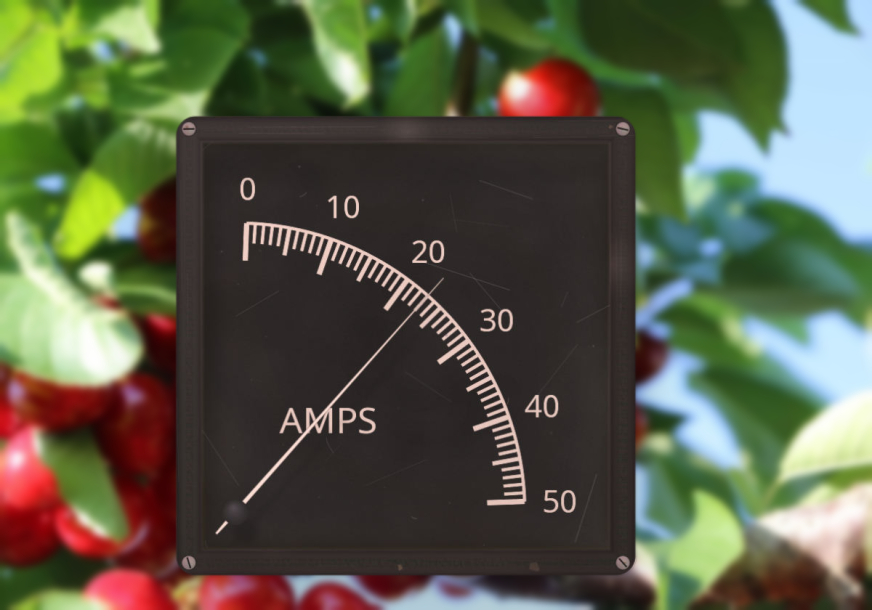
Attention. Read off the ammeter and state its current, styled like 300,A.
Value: 23,A
